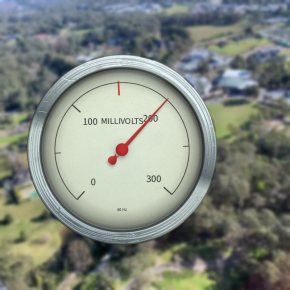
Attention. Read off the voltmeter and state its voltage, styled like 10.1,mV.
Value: 200,mV
